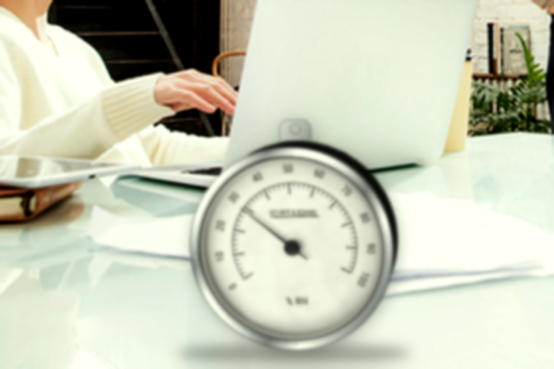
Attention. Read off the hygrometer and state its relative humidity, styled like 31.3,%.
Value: 30,%
